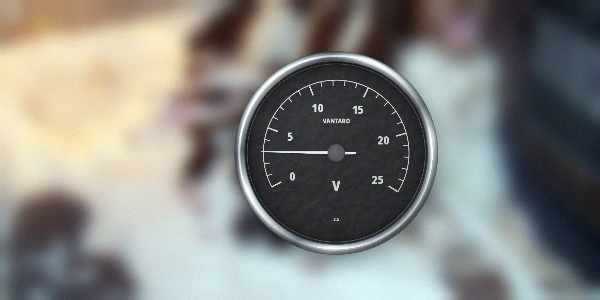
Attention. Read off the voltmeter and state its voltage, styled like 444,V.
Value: 3,V
